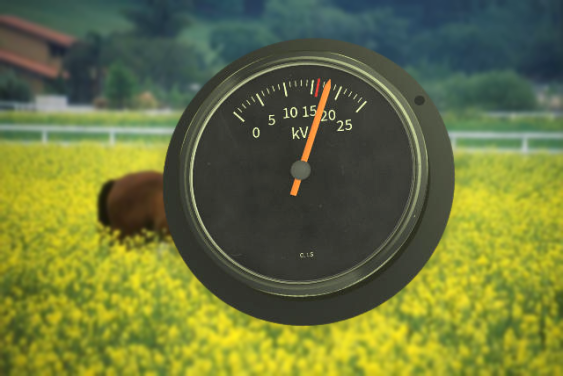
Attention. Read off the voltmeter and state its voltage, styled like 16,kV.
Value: 18,kV
